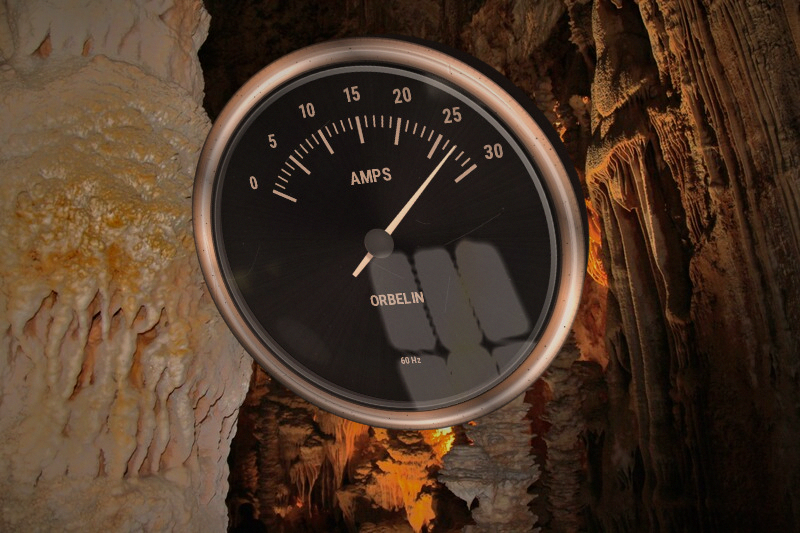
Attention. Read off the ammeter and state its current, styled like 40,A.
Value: 27,A
